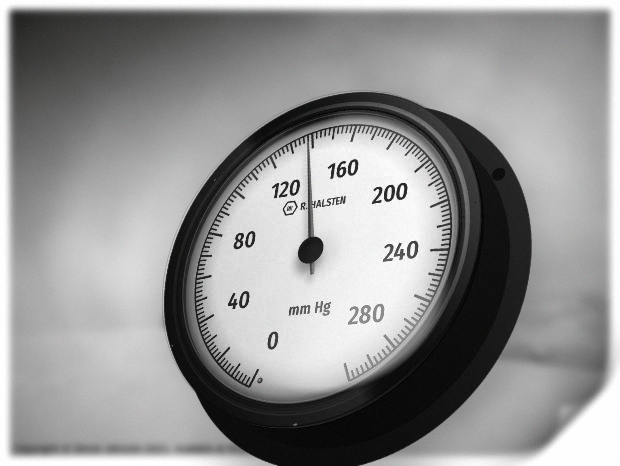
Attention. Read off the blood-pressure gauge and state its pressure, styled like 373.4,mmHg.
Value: 140,mmHg
